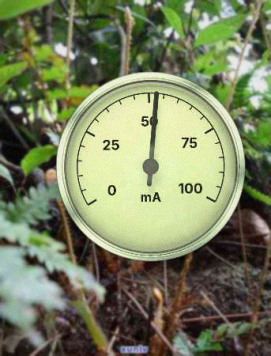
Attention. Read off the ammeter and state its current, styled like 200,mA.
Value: 52.5,mA
